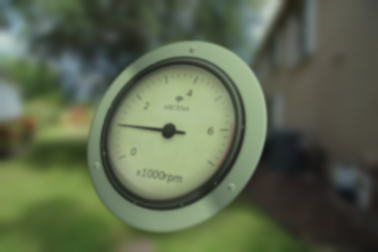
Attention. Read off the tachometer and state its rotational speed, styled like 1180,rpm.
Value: 1000,rpm
